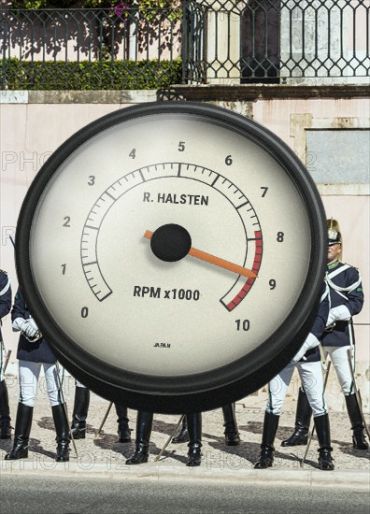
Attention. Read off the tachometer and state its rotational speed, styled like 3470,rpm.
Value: 9000,rpm
